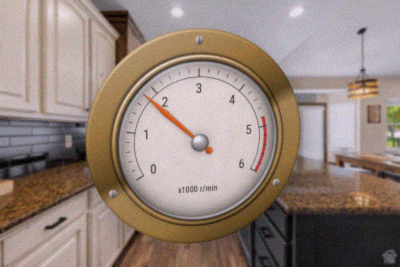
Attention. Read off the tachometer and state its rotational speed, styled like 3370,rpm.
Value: 1800,rpm
